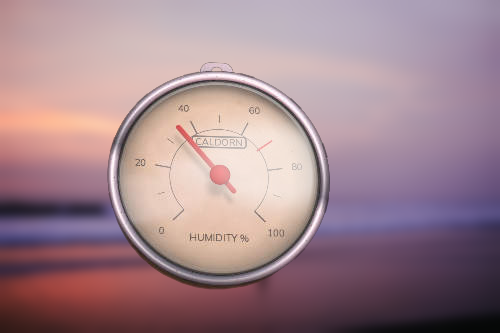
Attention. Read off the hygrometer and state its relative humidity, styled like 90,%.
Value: 35,%
